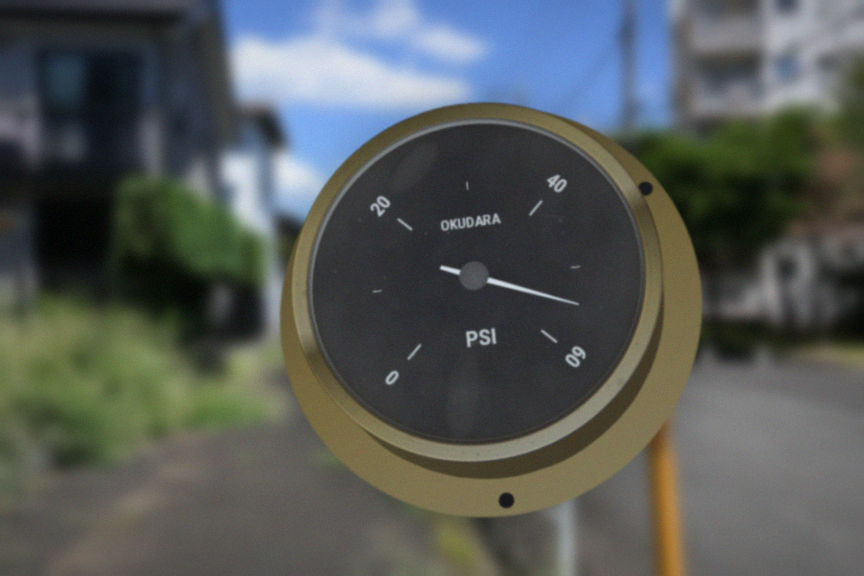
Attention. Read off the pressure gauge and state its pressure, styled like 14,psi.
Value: 55,psi
